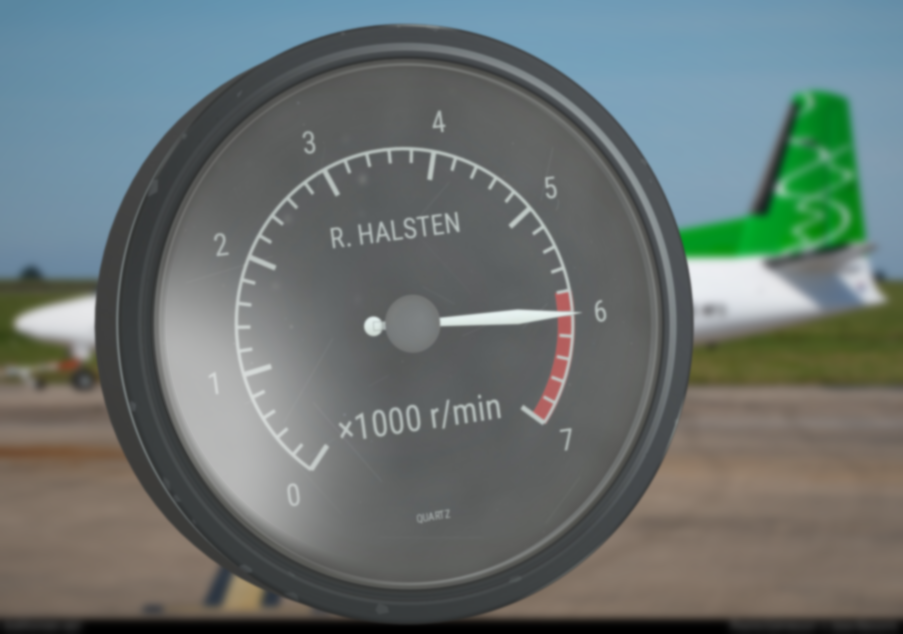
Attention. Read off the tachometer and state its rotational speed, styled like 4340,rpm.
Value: 6000,rpm
